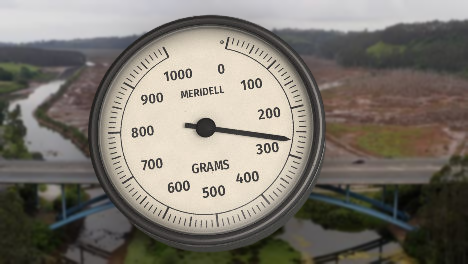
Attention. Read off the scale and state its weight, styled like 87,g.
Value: 270,g
